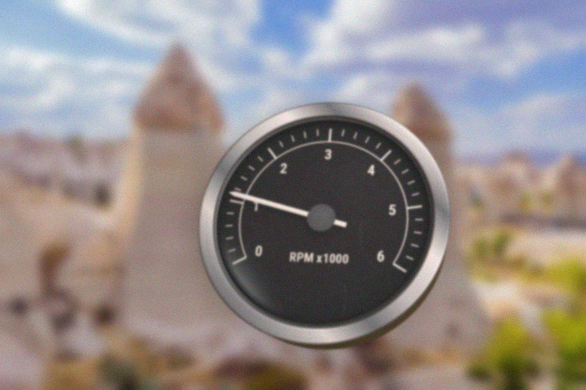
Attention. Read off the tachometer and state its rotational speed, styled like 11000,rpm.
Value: 1100,rpm
